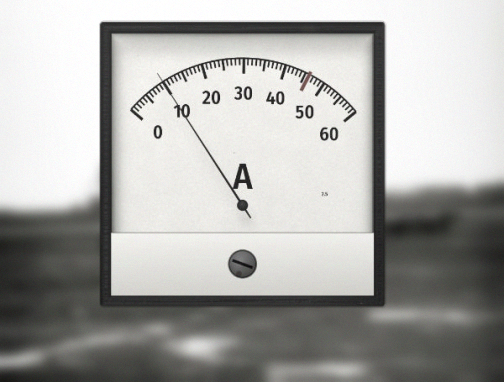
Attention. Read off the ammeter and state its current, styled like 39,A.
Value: 10,A
